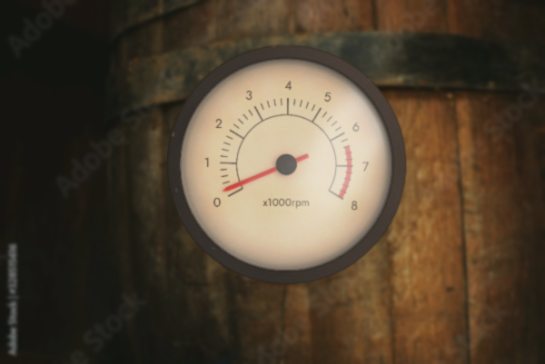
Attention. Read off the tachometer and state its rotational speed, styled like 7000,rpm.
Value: 200,rpm
